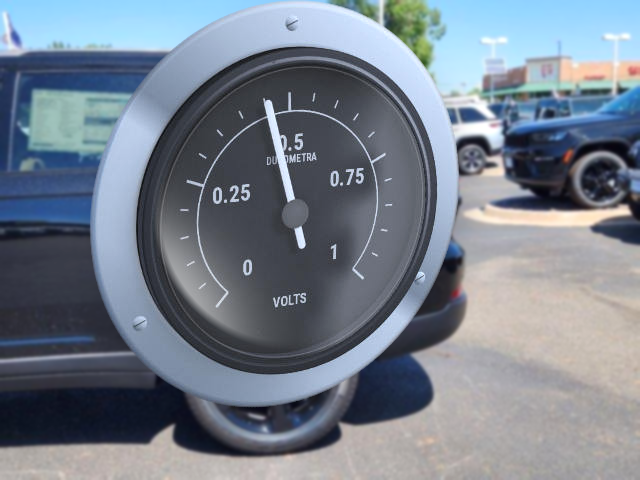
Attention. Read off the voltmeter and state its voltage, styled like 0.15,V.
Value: 0.45,V
